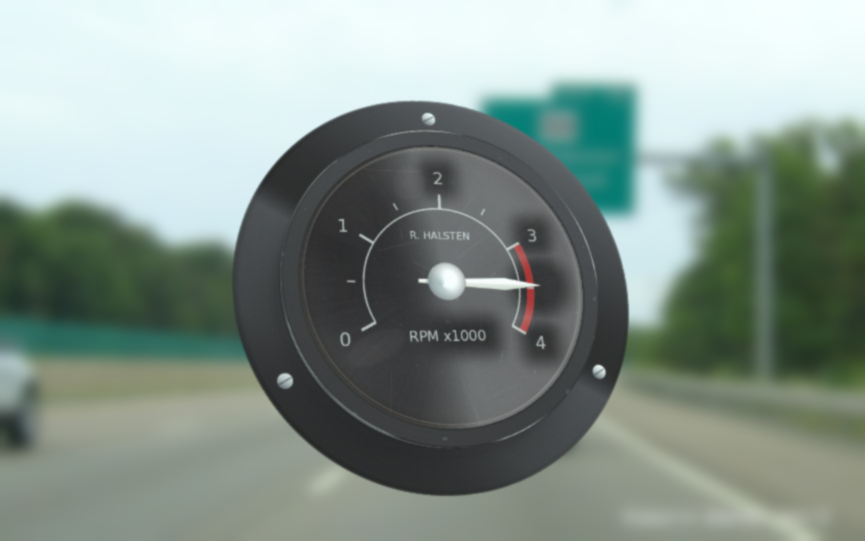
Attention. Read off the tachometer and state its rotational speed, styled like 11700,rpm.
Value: 3500,rpm
